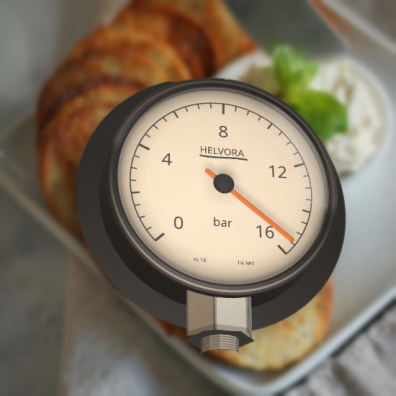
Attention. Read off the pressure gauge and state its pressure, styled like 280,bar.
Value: 15.5,bar
